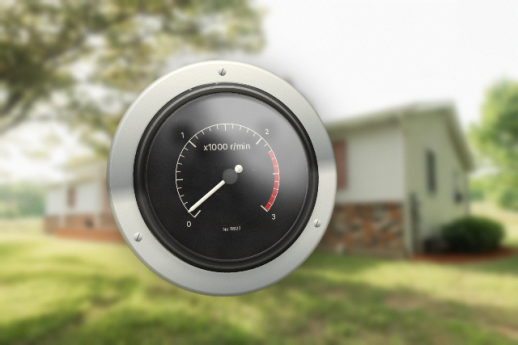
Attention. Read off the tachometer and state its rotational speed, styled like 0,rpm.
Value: 100,rpm
